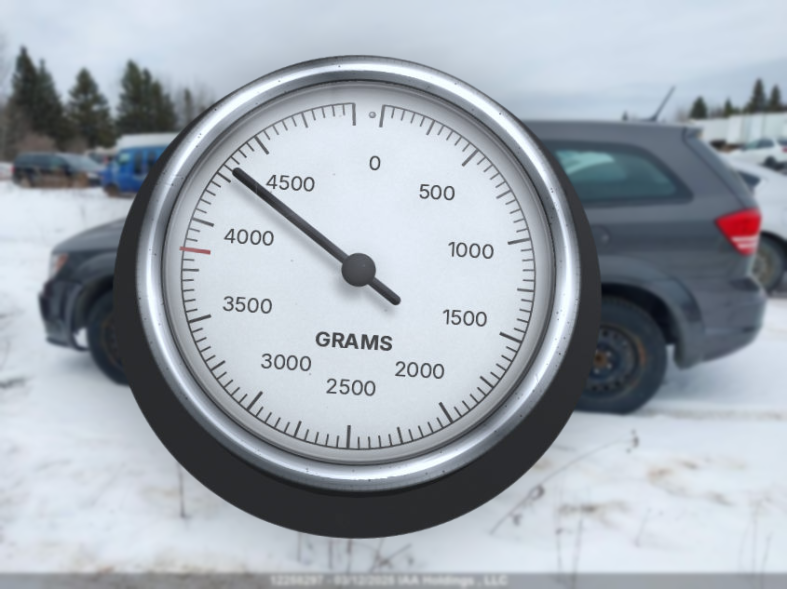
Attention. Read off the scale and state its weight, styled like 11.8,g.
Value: 4300,g
